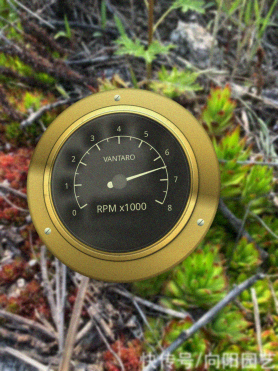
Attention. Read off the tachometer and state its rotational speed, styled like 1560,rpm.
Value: 6500,rpm
